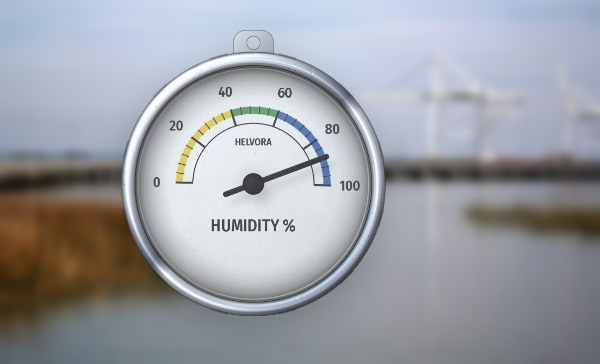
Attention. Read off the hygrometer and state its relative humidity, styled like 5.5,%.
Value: 88,%
